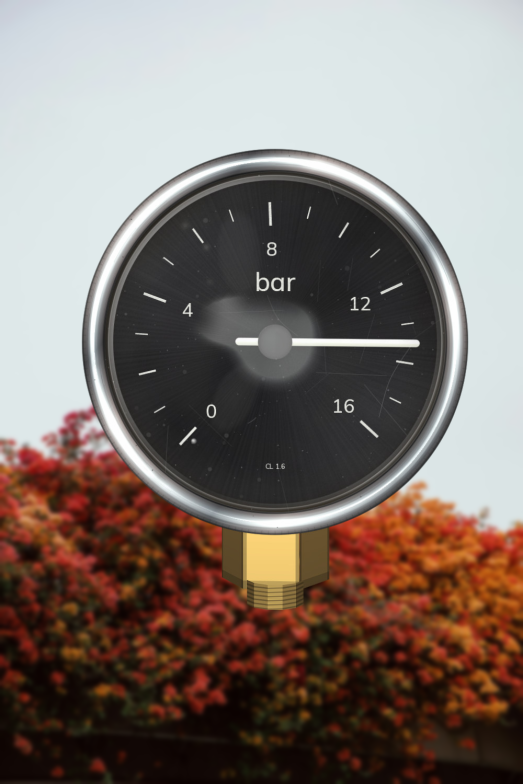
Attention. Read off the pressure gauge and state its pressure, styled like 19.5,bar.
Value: 13.5,bar
